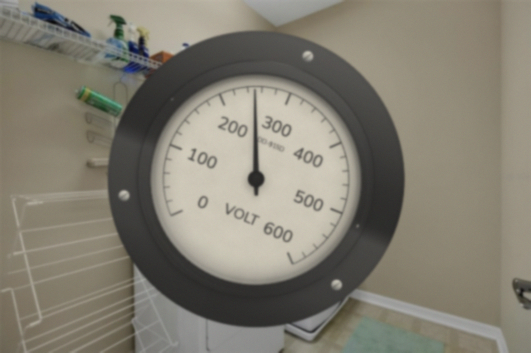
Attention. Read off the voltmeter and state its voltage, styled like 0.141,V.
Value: 250,V
